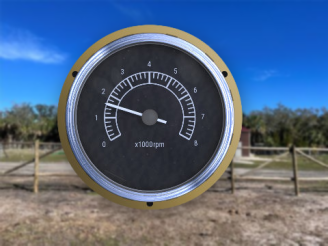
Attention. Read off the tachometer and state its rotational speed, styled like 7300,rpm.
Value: 1600,rpm
